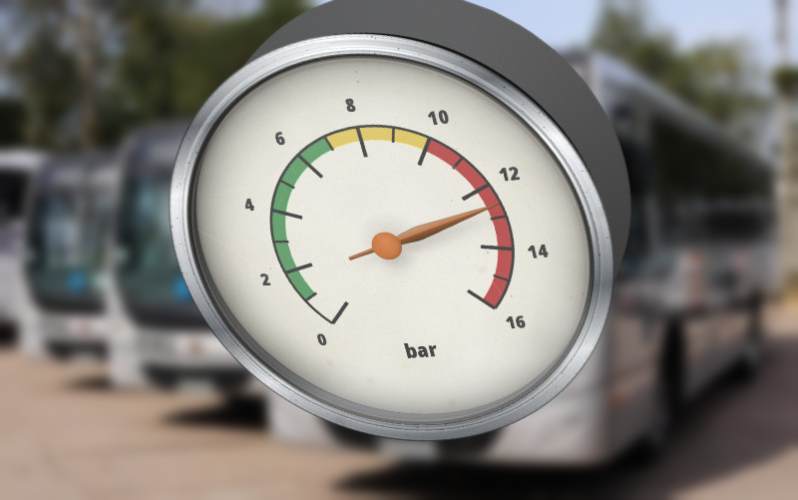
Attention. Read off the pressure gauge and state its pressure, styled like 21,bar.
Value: 12.5,bar
